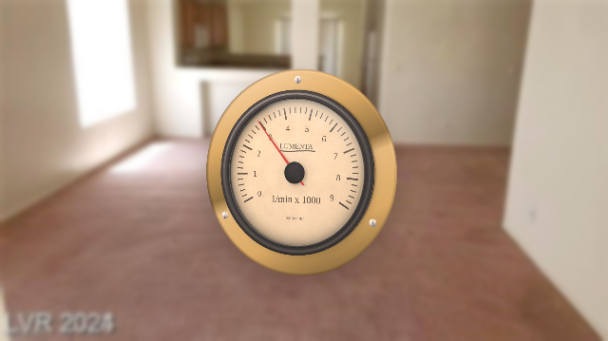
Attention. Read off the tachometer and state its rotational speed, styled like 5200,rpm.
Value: 3000,rpm
